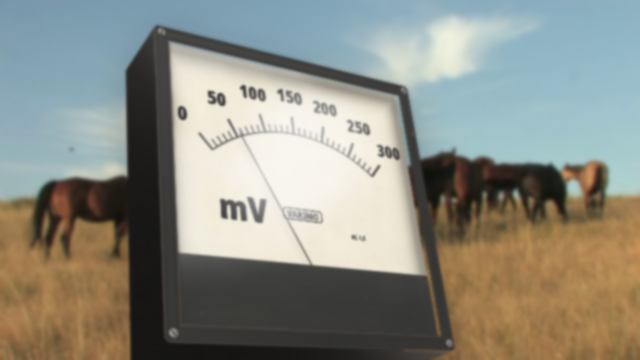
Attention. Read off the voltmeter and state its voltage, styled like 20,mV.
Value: 50,mV
